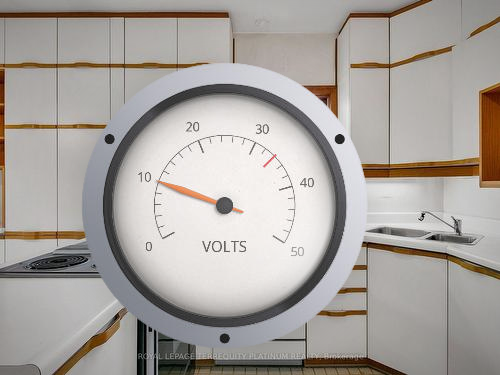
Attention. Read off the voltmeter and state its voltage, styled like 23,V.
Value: 10,V
